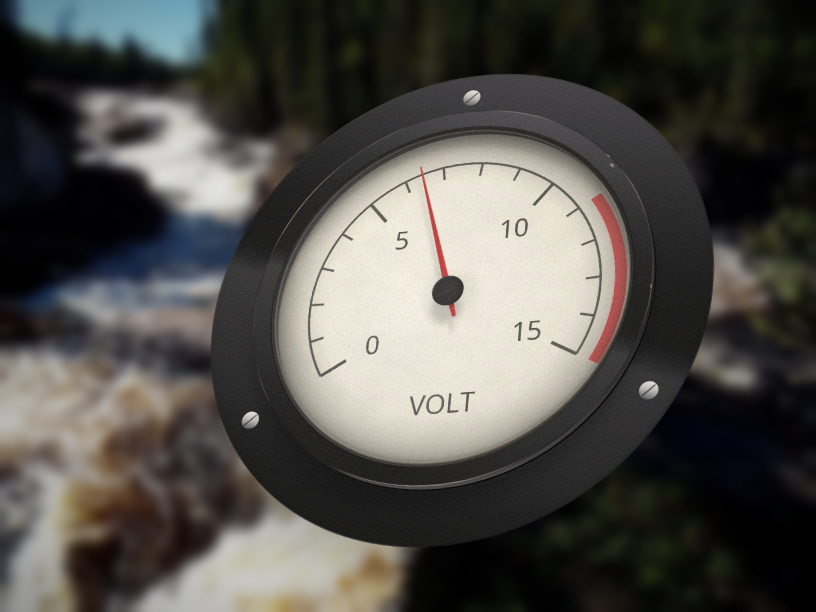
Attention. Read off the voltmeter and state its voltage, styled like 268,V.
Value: 6.5,V
